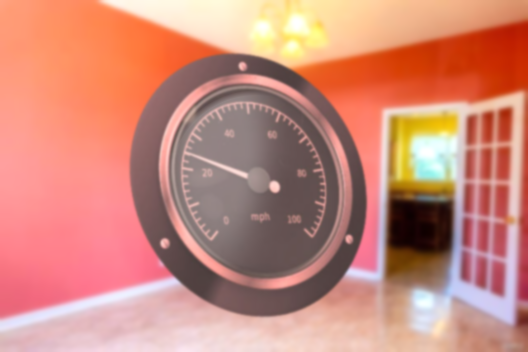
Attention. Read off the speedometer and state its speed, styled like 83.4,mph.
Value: 24,mph
